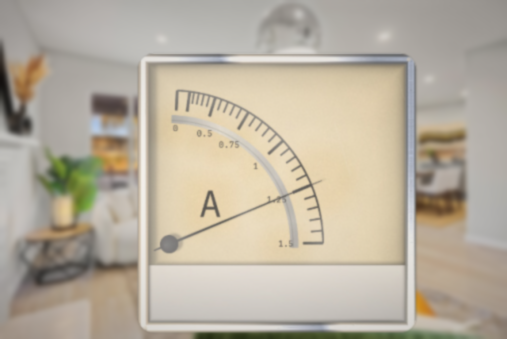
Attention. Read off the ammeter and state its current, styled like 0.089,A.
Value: 1.25,A
